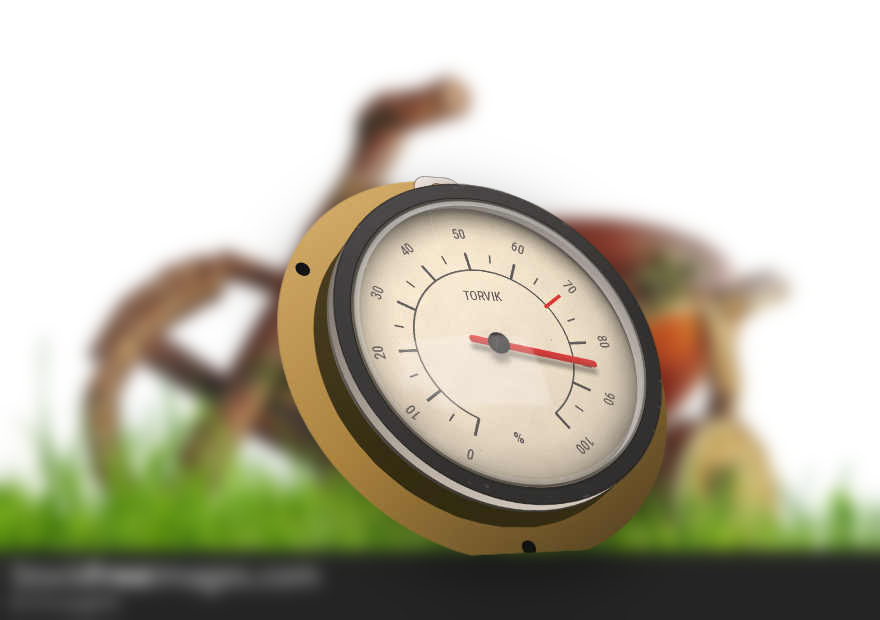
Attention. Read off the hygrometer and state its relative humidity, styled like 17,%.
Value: 85,%
